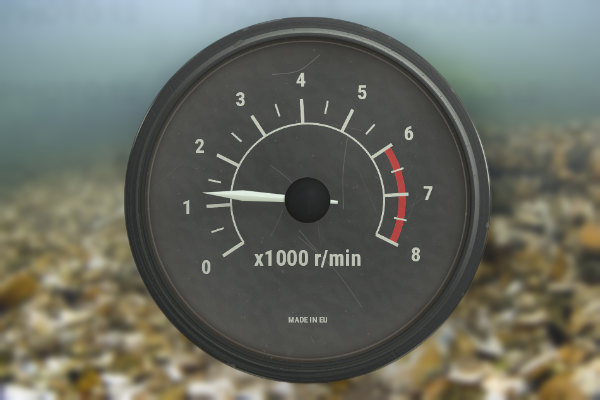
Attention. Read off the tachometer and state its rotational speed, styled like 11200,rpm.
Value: 1250,rpm
